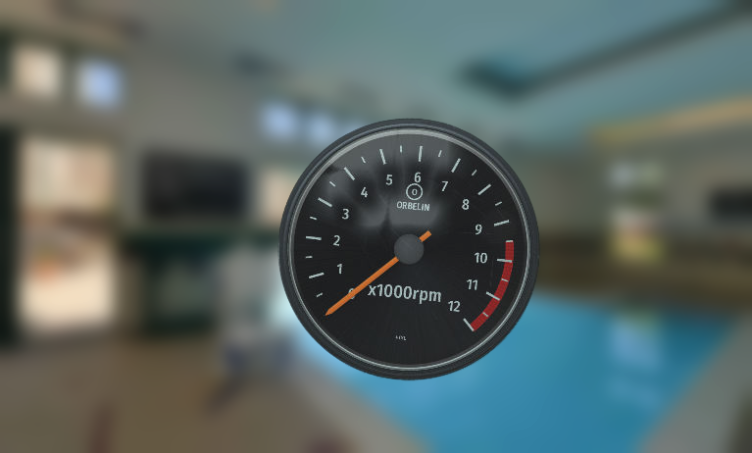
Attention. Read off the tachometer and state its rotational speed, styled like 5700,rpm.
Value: 0,rpm
